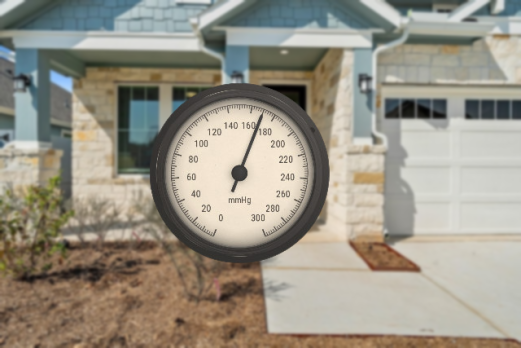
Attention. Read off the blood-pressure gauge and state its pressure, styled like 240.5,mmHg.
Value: 170,mmHg
